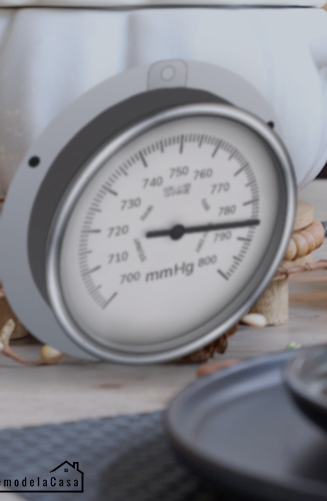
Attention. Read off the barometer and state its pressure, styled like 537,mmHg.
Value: 785,mmHg
